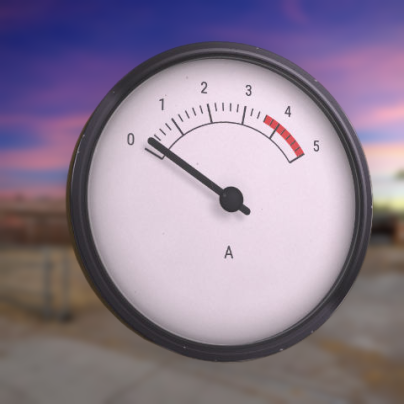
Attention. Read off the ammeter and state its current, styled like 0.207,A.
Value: 0.2,A
